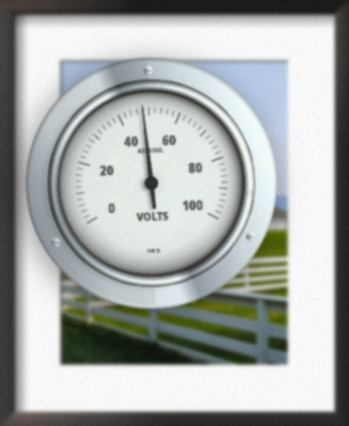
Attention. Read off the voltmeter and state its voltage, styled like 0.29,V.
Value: 48,V
